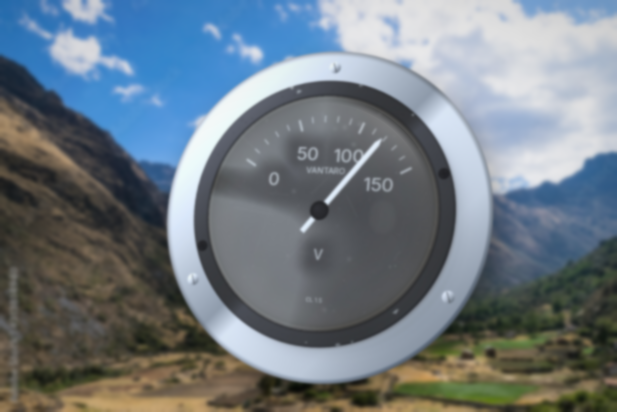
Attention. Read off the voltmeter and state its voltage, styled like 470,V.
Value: 120,V
